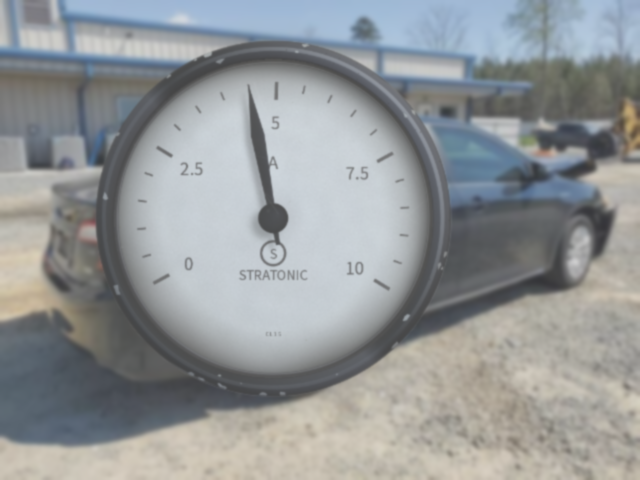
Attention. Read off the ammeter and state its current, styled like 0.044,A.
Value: 4.5,A
